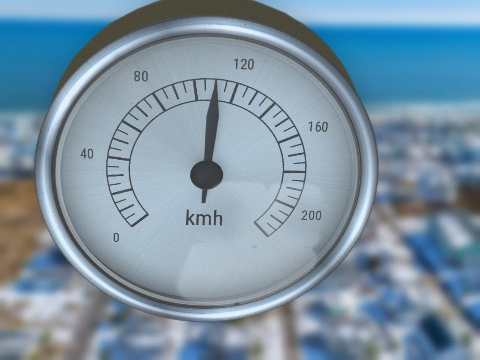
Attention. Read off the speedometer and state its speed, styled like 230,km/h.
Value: 110,km/h
